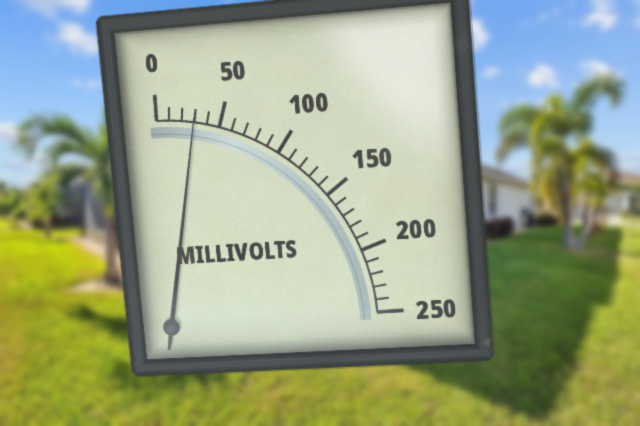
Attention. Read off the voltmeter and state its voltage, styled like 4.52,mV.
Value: 30,mV
